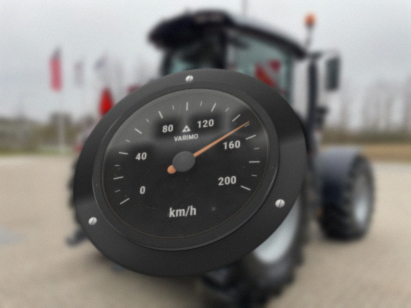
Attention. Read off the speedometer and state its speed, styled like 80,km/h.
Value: 150,km/h
